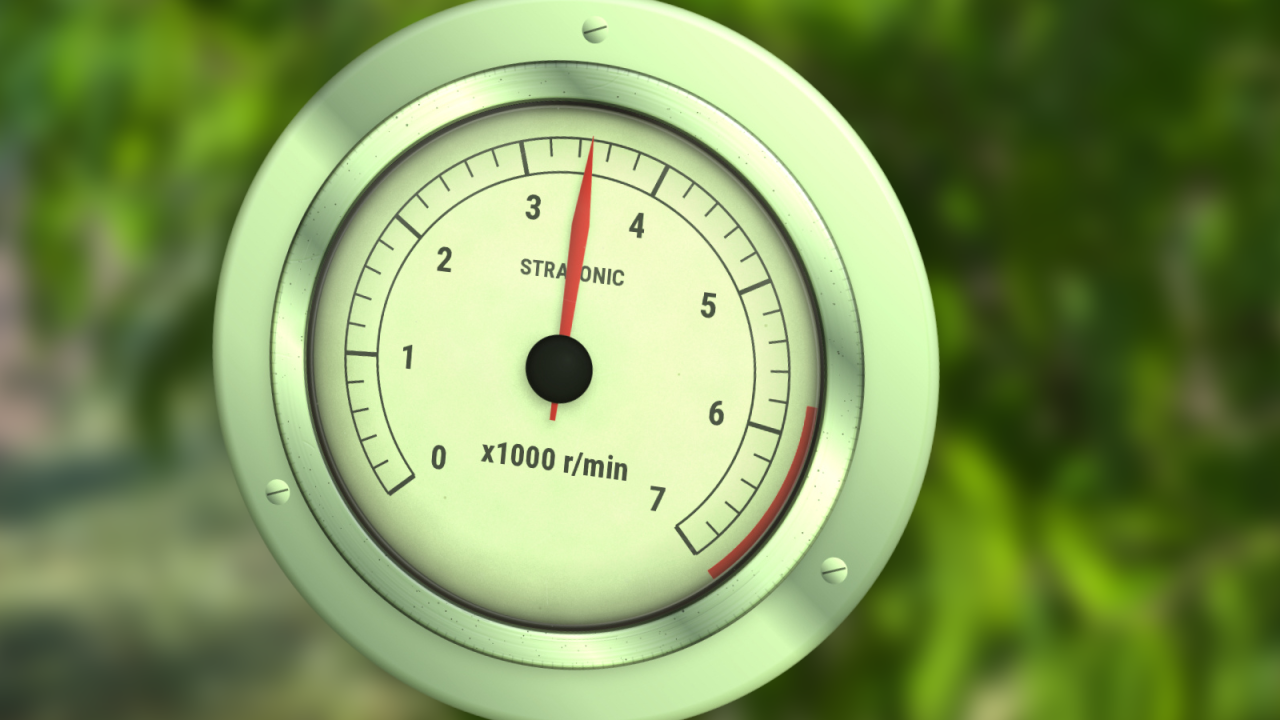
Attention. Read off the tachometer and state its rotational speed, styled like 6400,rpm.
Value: 3500,rpm
